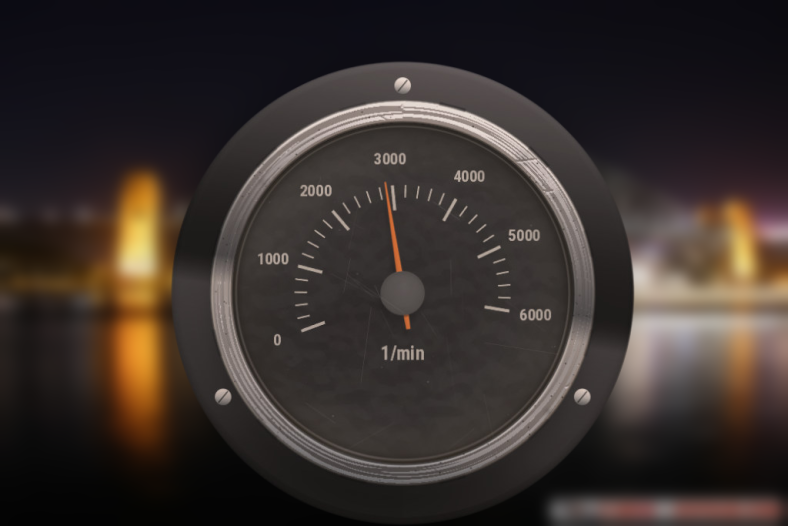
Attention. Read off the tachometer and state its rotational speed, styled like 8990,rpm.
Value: 2900,rpm
